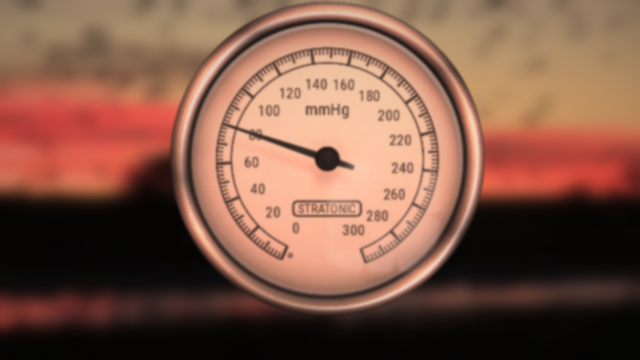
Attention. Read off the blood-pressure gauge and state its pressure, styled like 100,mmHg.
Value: 80,mmHg
